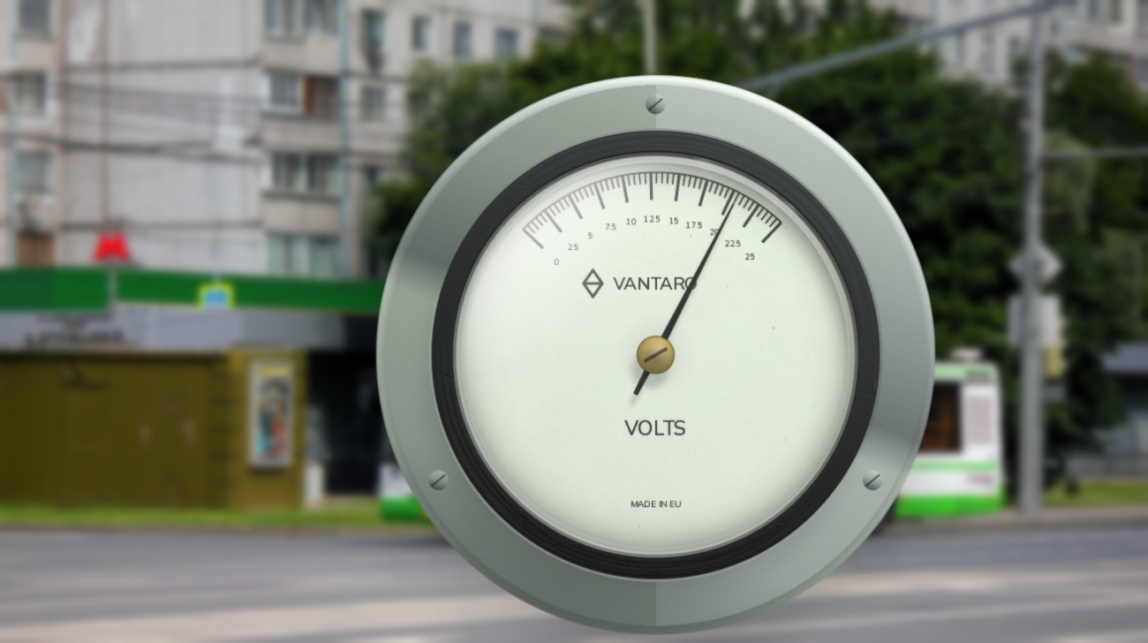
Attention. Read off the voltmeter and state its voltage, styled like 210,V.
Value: 20.5,V
